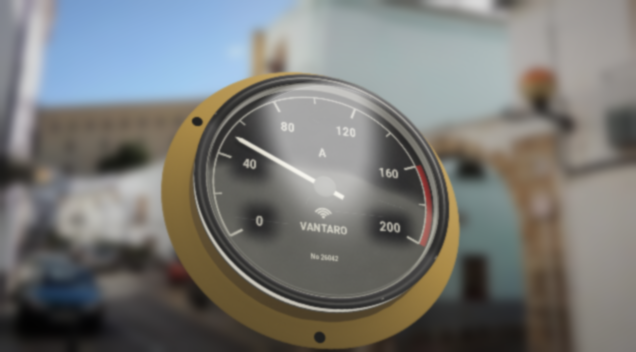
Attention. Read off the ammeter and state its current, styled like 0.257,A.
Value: 50,A
